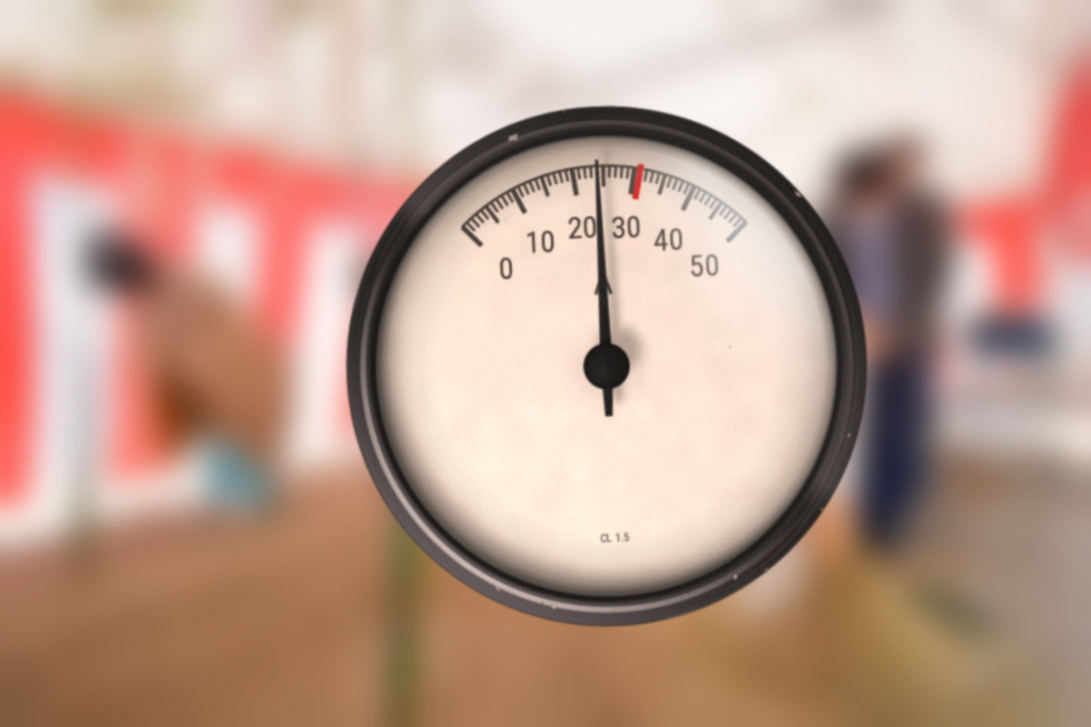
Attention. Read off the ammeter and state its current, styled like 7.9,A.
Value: 24,A
